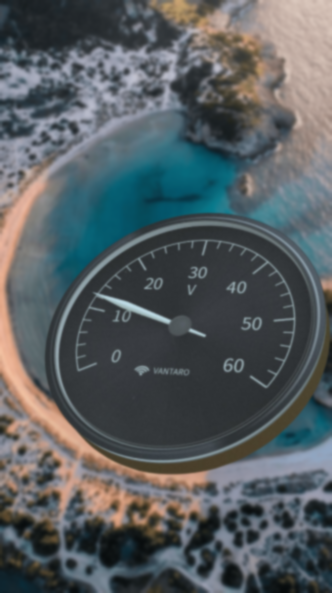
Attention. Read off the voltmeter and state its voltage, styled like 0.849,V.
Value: 12,V
